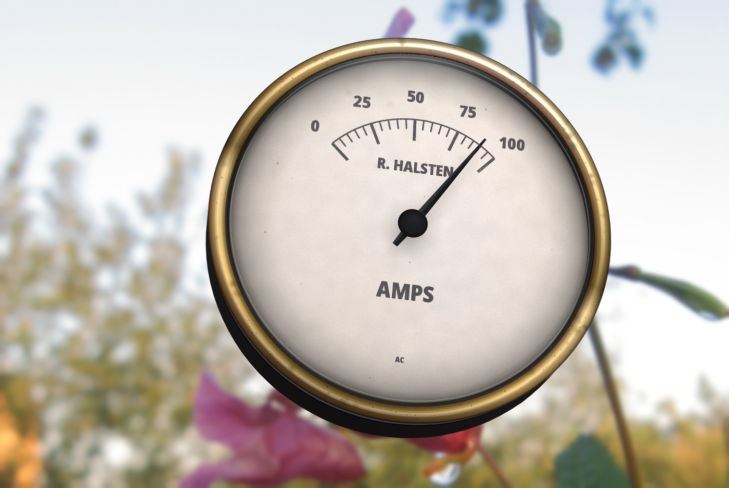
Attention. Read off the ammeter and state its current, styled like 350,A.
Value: 90,A
